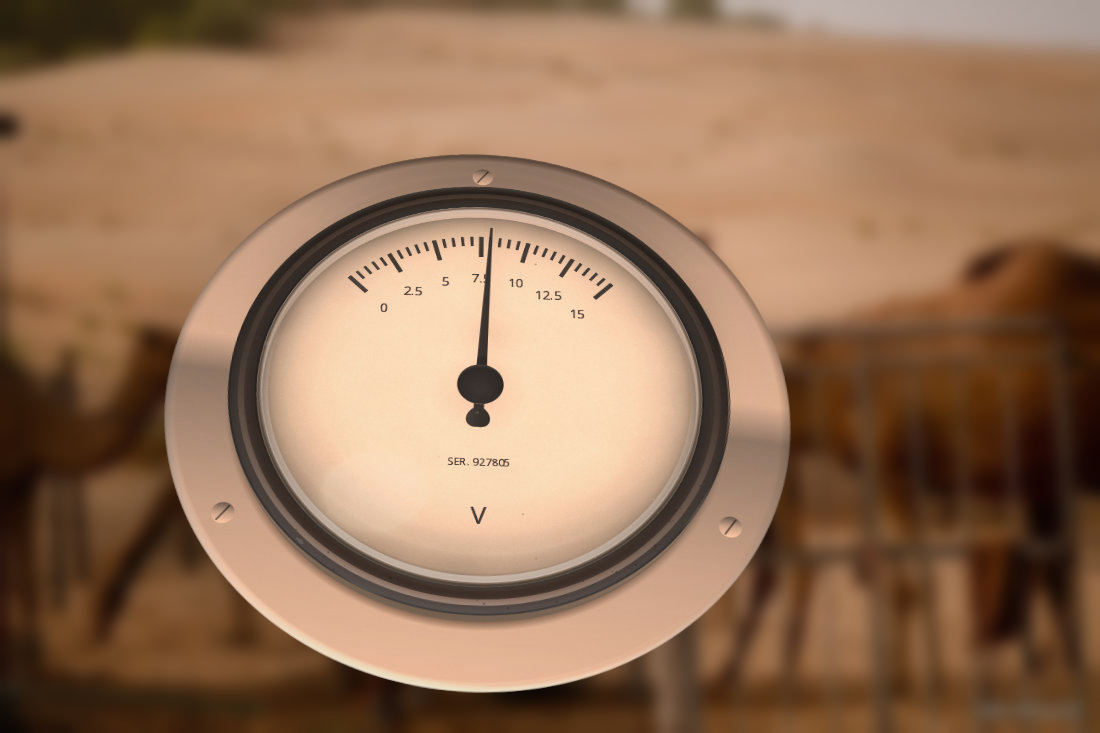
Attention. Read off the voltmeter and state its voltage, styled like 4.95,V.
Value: 8,V
